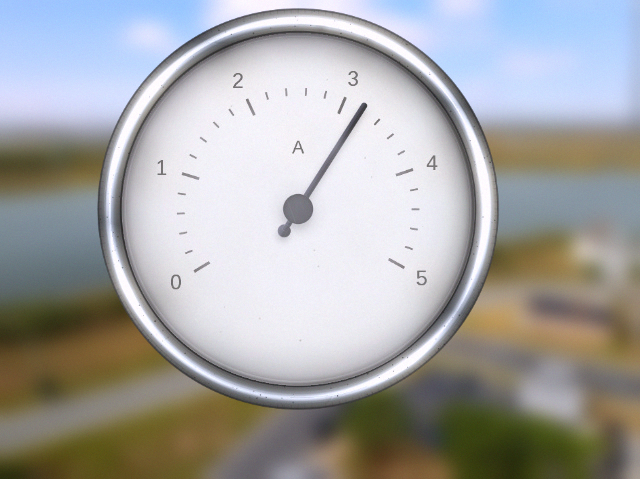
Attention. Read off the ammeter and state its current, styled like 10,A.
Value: 3.2,A
